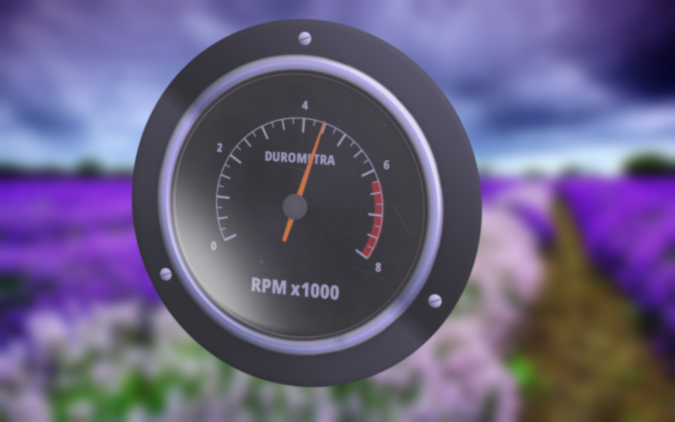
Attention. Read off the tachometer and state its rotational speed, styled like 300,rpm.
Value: 4500,rpm
